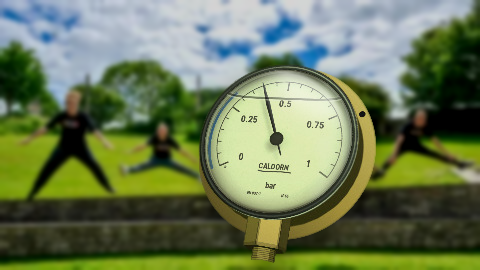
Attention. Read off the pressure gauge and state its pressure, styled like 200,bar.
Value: 0.4,bar
